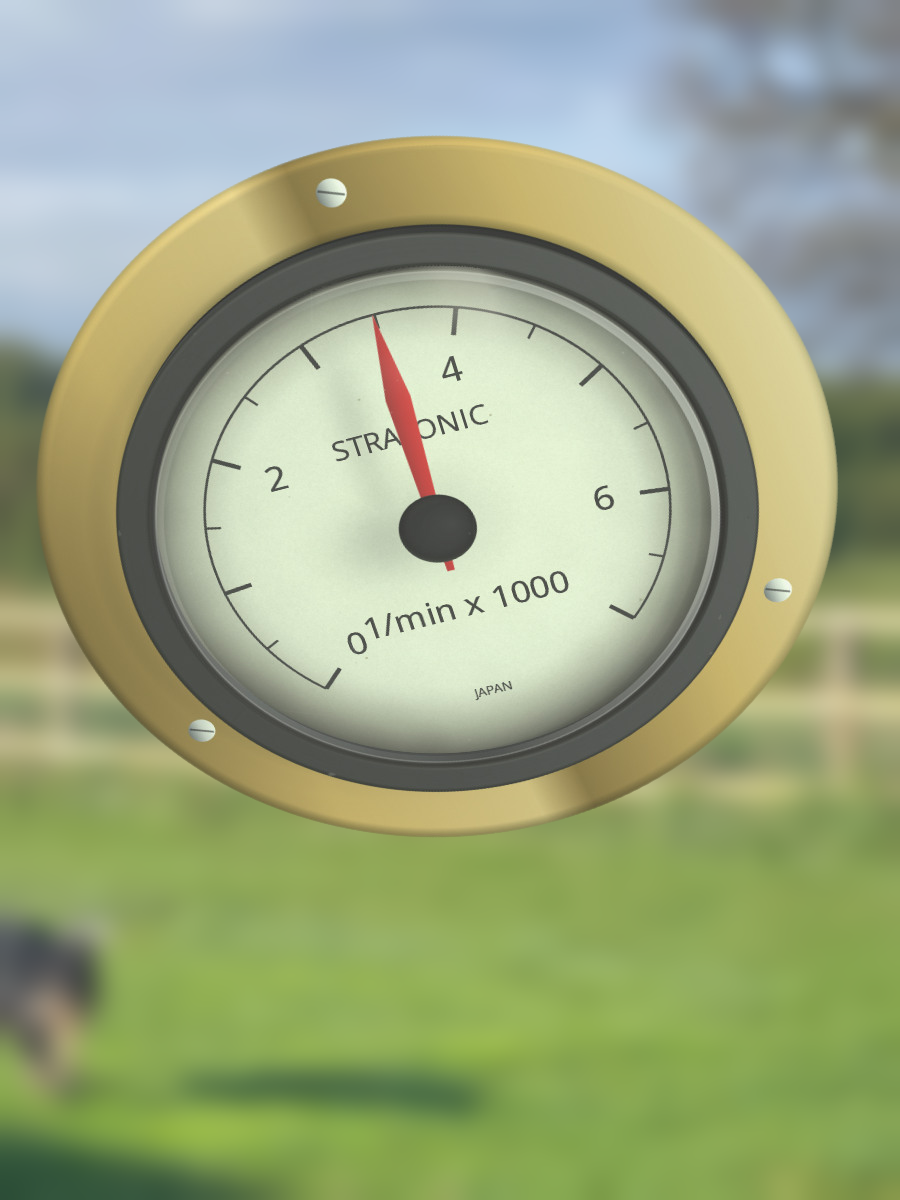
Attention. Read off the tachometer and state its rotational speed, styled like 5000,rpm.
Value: 3500,rpm
